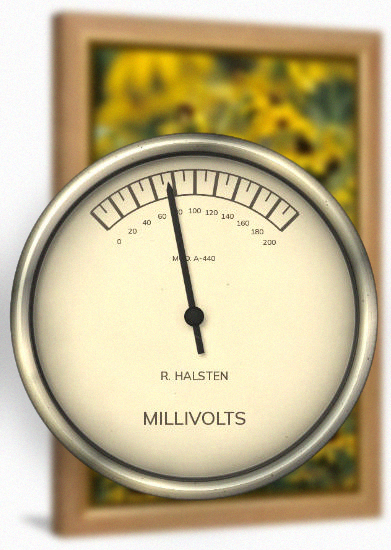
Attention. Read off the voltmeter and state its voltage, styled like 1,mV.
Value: 75,mV
